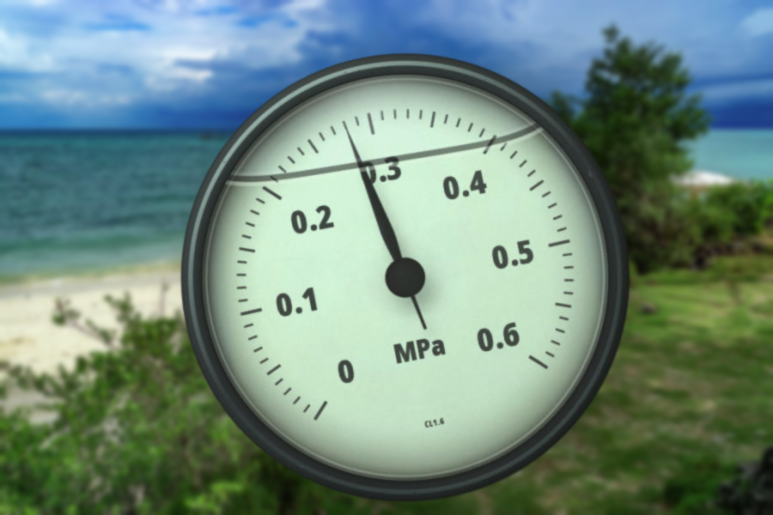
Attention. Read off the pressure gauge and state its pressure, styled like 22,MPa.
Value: 0.28,MPa
